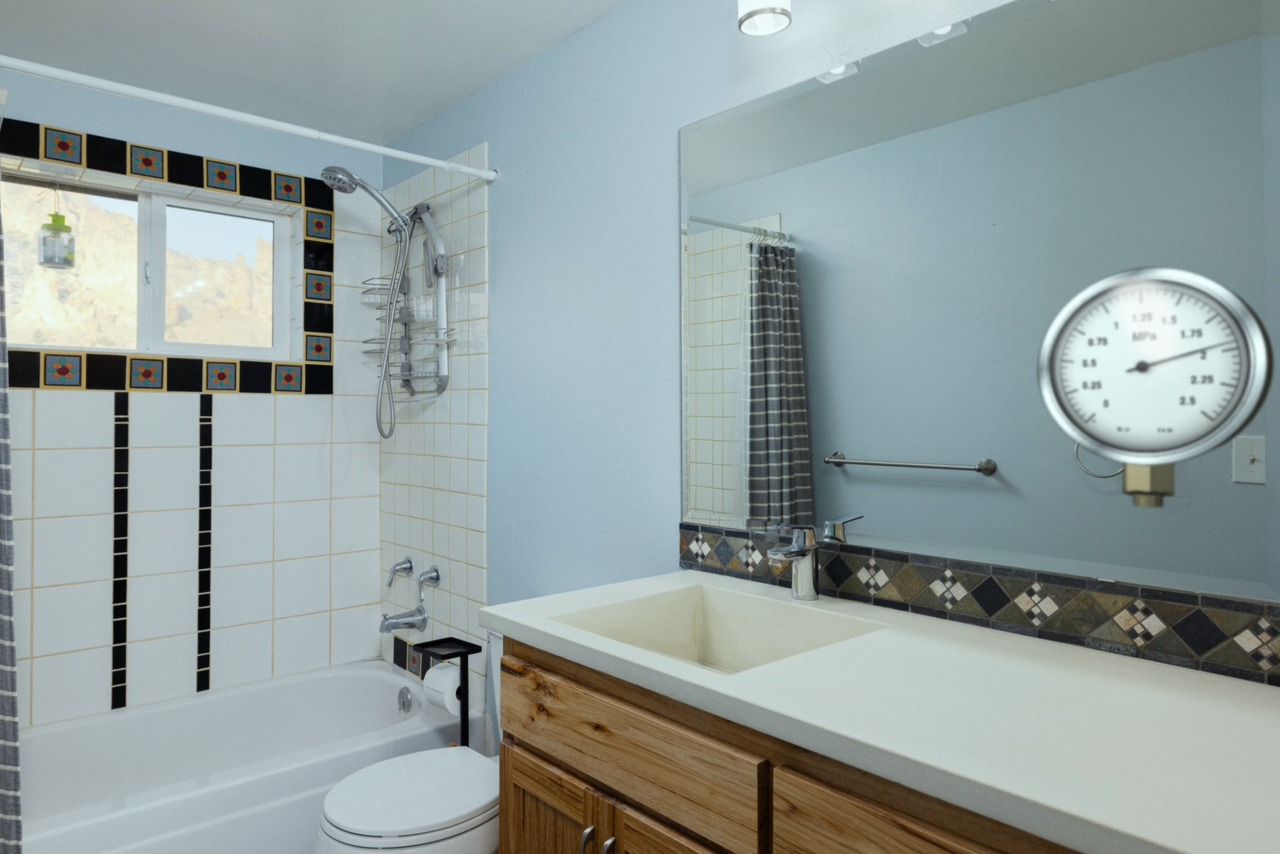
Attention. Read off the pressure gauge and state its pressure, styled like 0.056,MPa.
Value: 1.95,MPa
